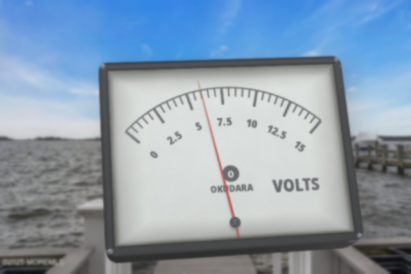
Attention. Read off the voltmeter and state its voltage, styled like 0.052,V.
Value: 6,V
